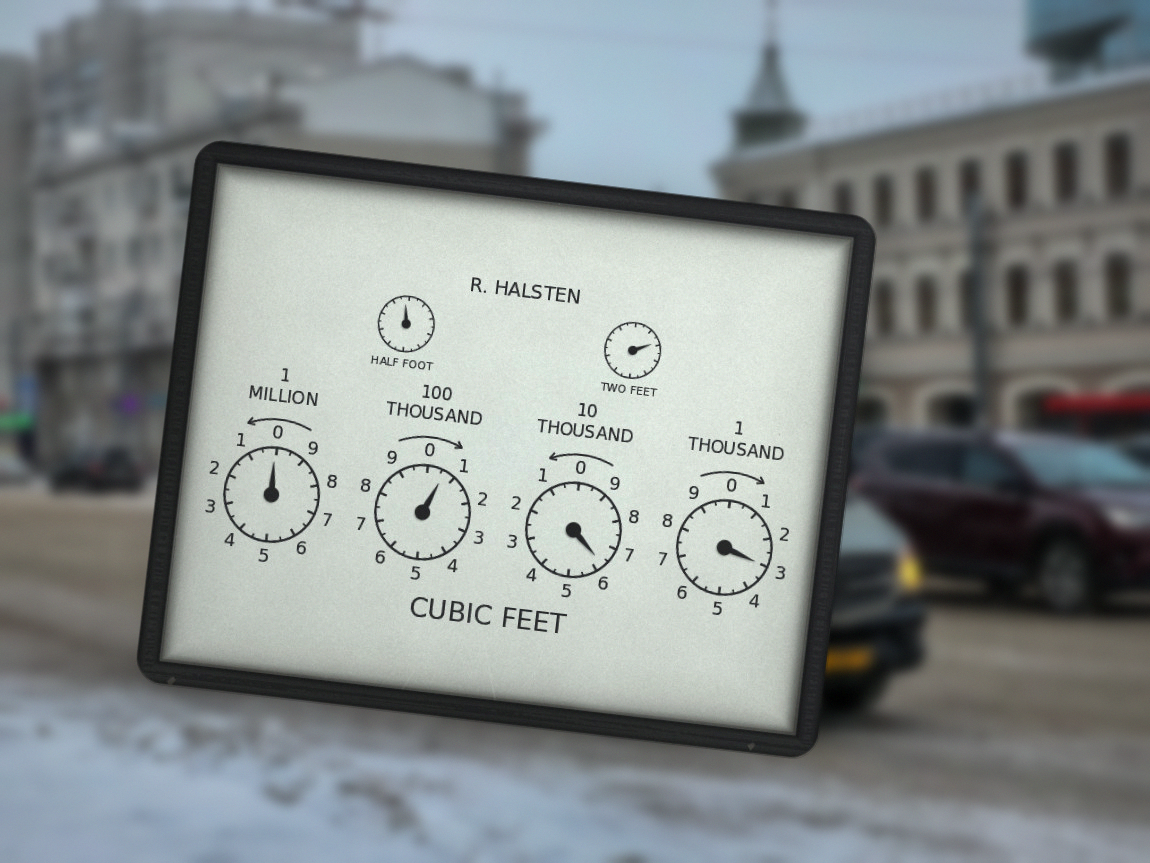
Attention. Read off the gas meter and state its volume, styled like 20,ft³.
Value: 6300,ft³
